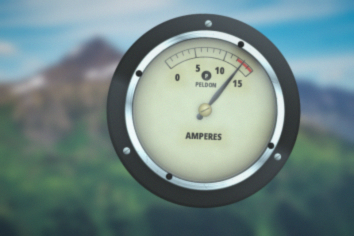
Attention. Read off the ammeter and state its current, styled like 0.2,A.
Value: 13,A
